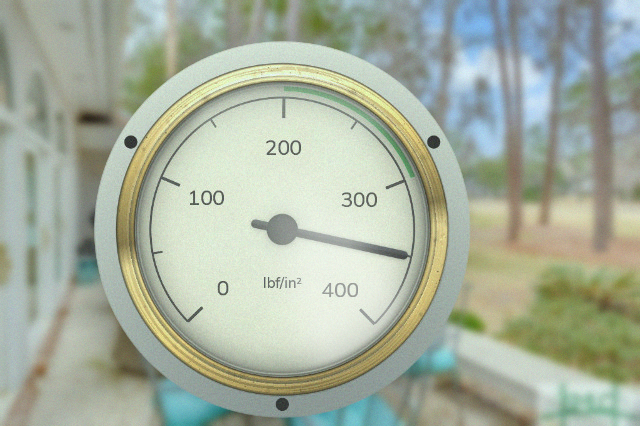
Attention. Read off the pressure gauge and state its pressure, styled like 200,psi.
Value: 350,psi
